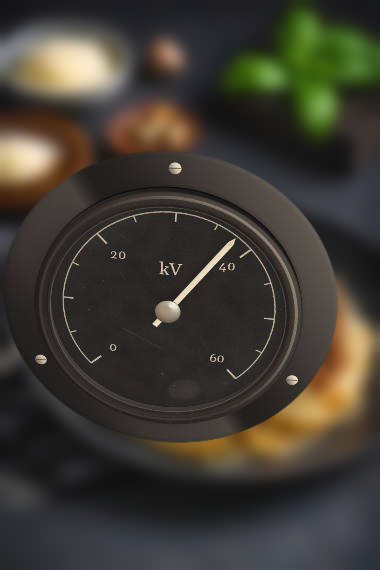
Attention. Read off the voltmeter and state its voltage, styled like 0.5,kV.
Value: 37.5,kV
